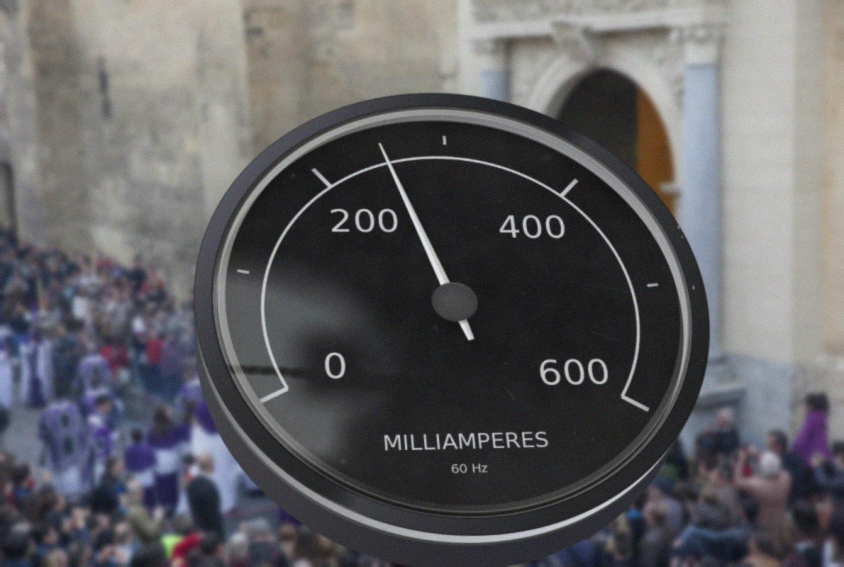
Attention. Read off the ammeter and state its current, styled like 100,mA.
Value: 250,mA
